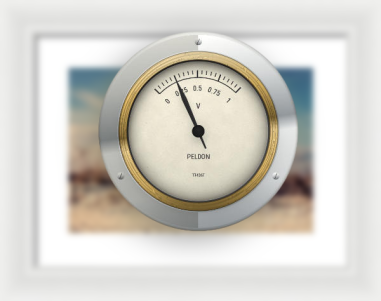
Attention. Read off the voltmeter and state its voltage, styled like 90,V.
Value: 0.25,V
